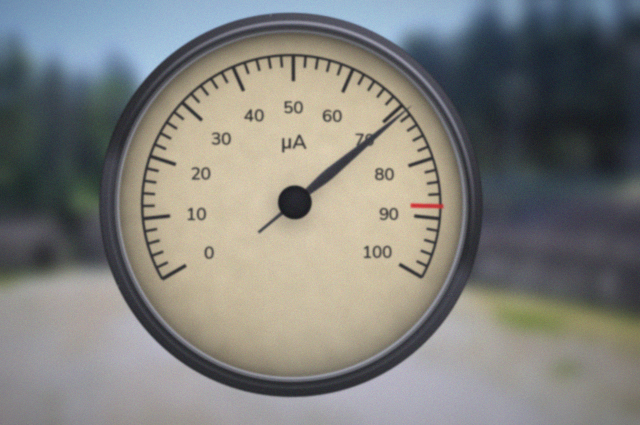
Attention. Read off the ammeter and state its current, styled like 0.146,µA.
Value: 71,µA
